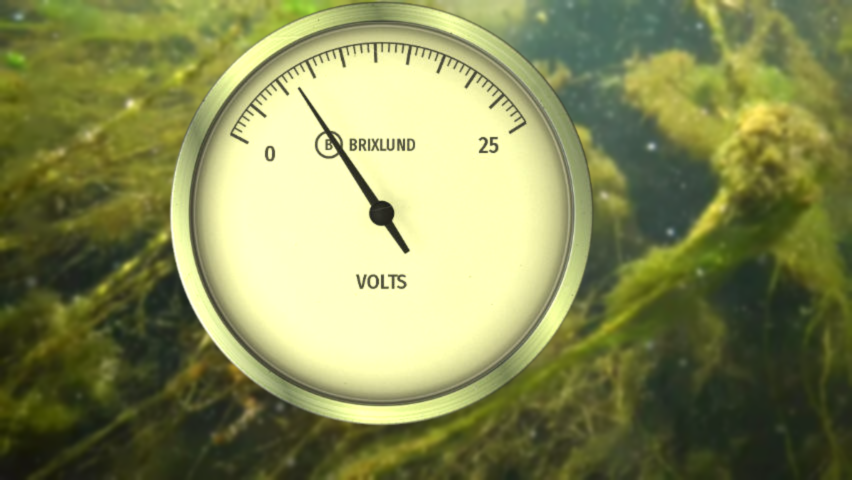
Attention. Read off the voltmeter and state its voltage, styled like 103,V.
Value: 6,V
